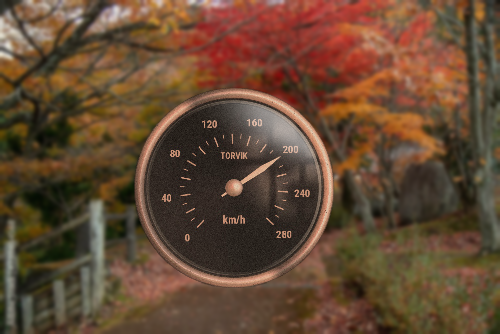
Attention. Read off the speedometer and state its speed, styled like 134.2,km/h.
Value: 200,km/h
